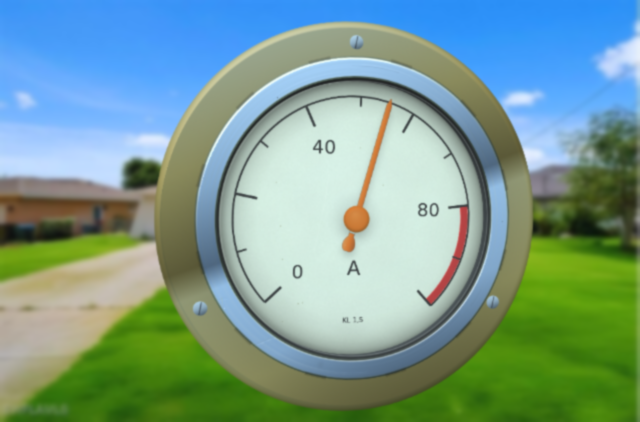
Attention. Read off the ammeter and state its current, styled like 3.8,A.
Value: 55,A
